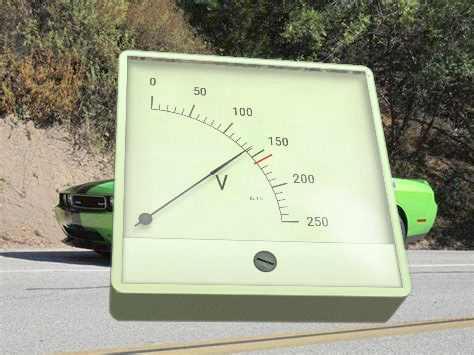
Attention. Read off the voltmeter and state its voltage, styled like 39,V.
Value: 140,V
